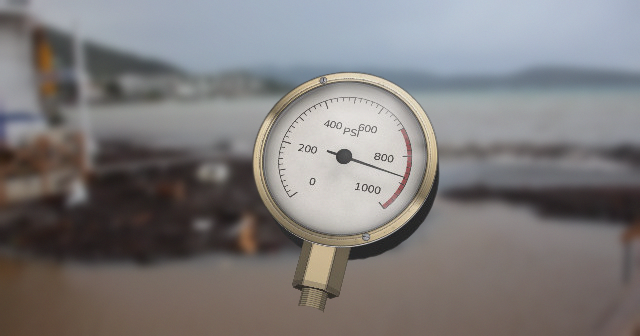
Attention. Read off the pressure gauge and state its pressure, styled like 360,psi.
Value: 880,psi
